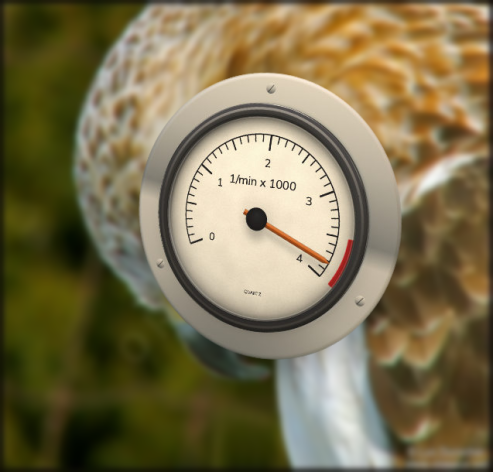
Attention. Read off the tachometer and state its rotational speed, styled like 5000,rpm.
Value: 3800,rpm
